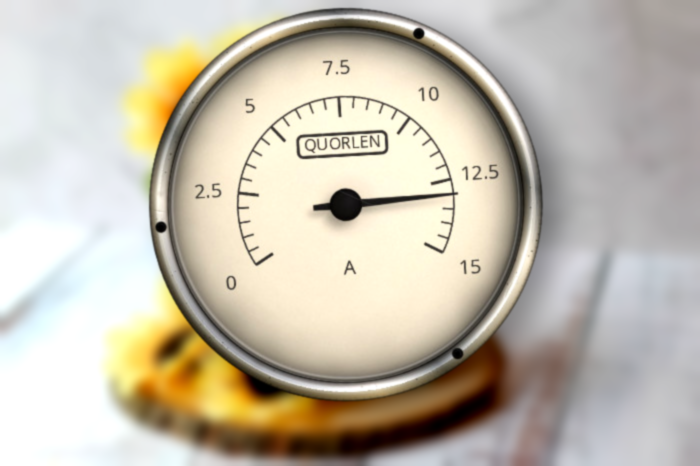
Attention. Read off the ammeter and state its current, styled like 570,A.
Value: 13,A
